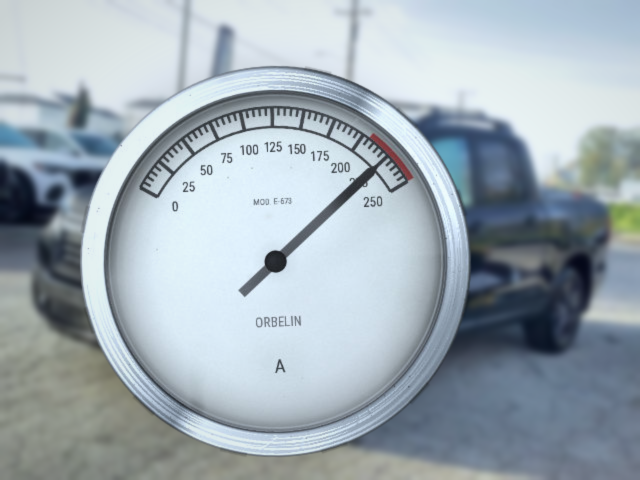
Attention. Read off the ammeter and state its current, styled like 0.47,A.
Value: 225,A
